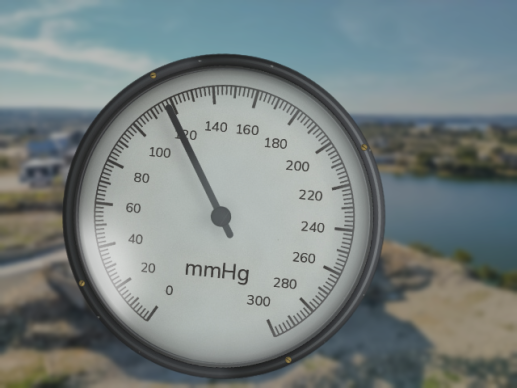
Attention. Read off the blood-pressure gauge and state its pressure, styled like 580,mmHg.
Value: 118,mmHg
